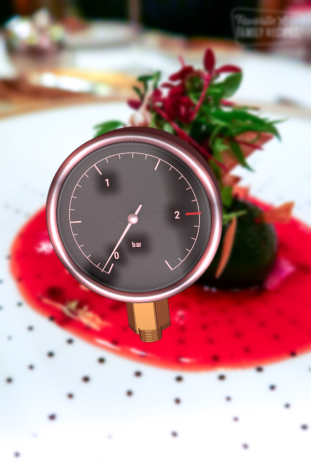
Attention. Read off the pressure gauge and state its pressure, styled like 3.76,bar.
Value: 0.05,bar
